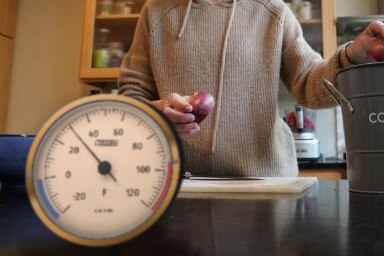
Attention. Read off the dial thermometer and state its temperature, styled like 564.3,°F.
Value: 30,°F
